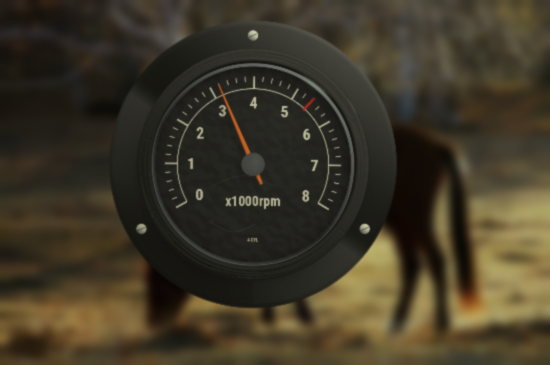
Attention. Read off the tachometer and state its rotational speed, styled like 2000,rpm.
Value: 3200,rpm
